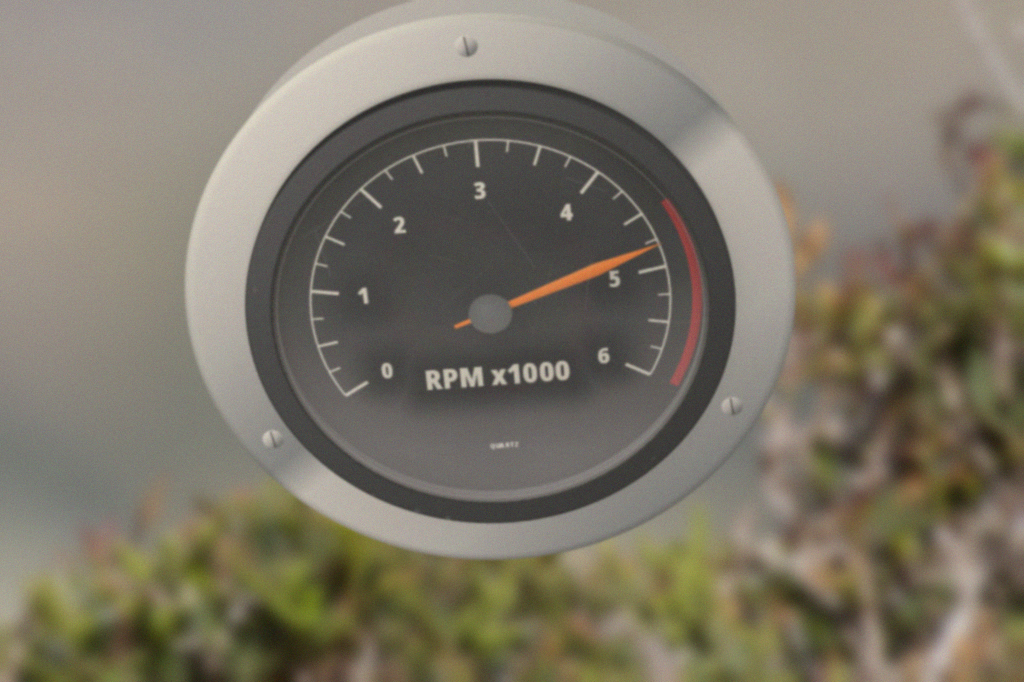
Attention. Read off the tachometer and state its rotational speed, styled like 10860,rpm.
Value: 4750,rpm
